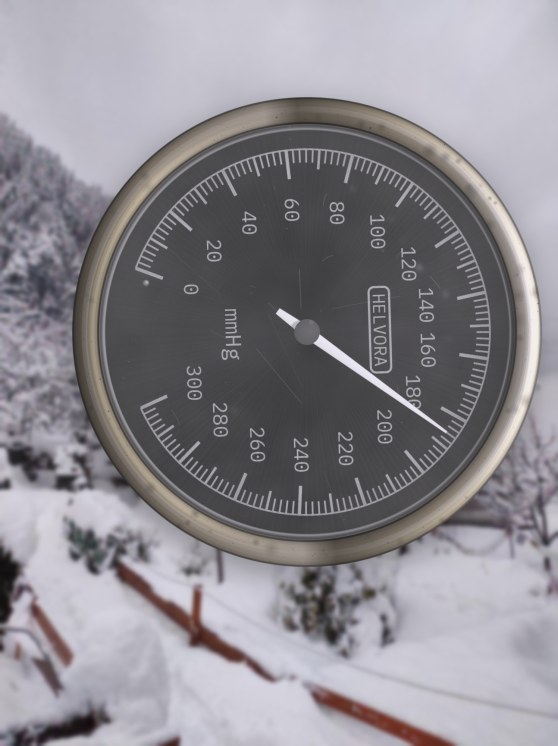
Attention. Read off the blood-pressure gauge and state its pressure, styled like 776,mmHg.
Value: 186,mmHg
